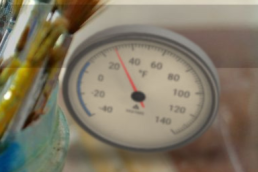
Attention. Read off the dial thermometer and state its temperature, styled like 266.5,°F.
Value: 30,°F
